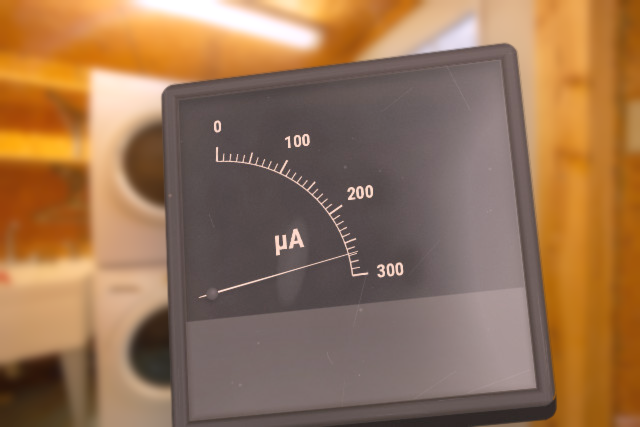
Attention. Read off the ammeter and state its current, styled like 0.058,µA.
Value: 270,µA
